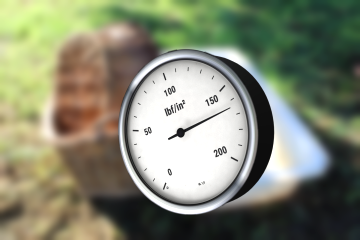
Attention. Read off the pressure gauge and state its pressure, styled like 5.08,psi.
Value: 165,psi
